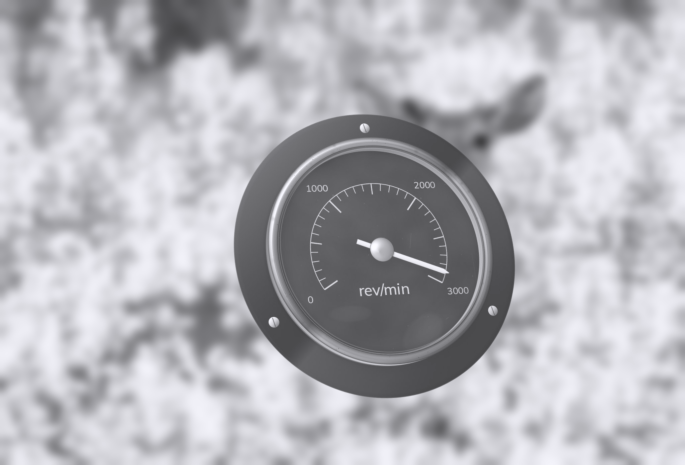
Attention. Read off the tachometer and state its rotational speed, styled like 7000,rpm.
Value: 2900,rpm
